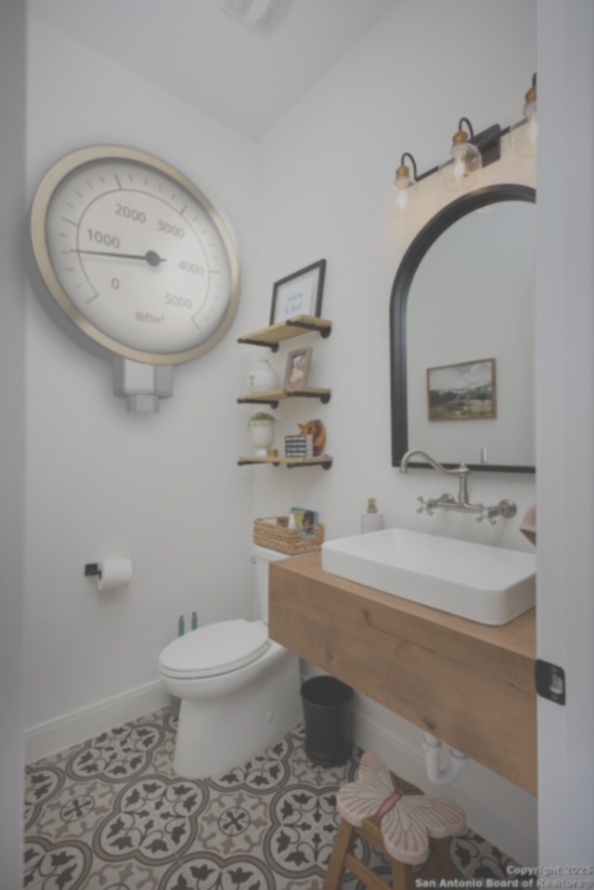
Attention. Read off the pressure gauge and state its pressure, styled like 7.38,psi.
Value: 600,psi
